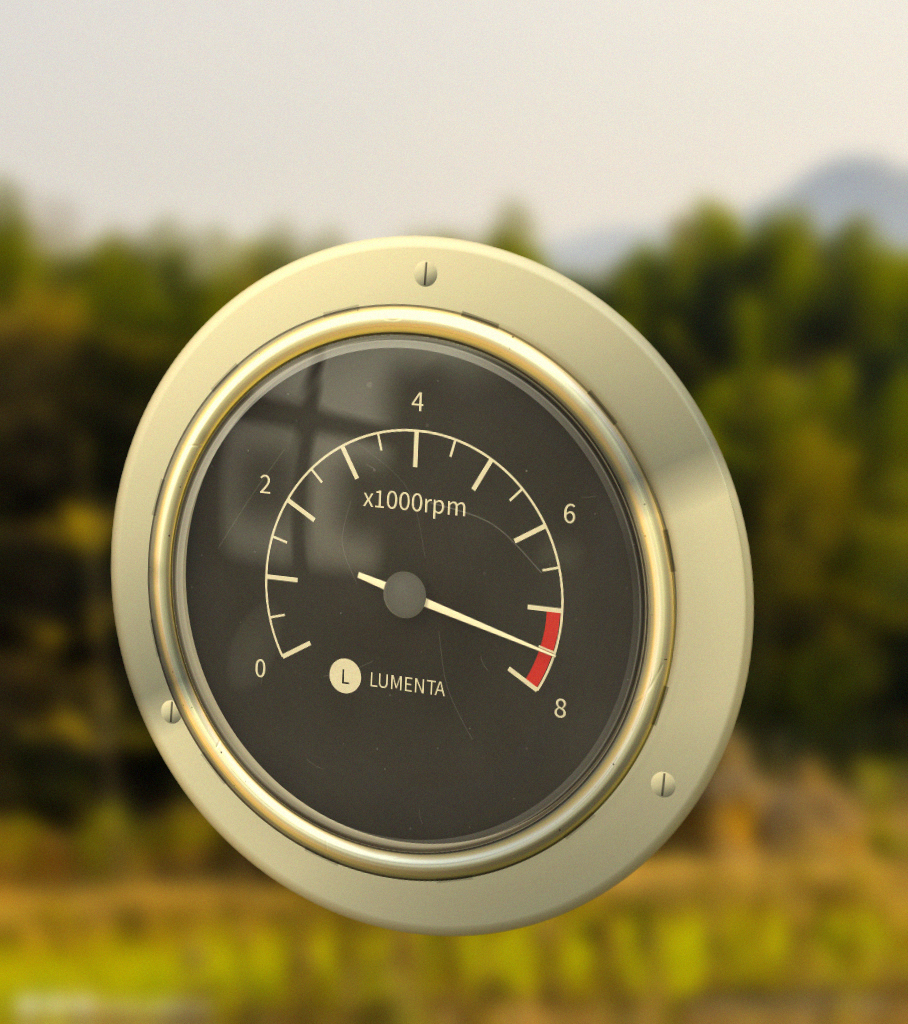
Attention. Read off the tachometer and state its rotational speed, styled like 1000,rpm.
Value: 7500,rpm
